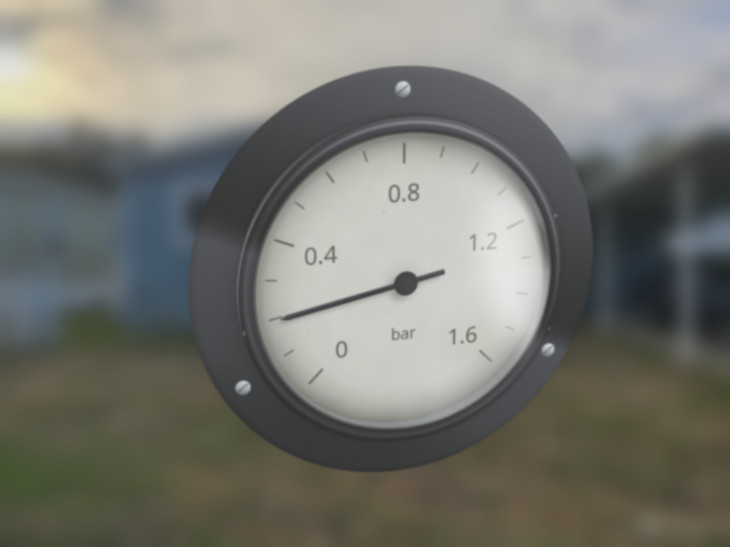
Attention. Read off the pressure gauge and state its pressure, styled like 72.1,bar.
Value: 0.2,bar
